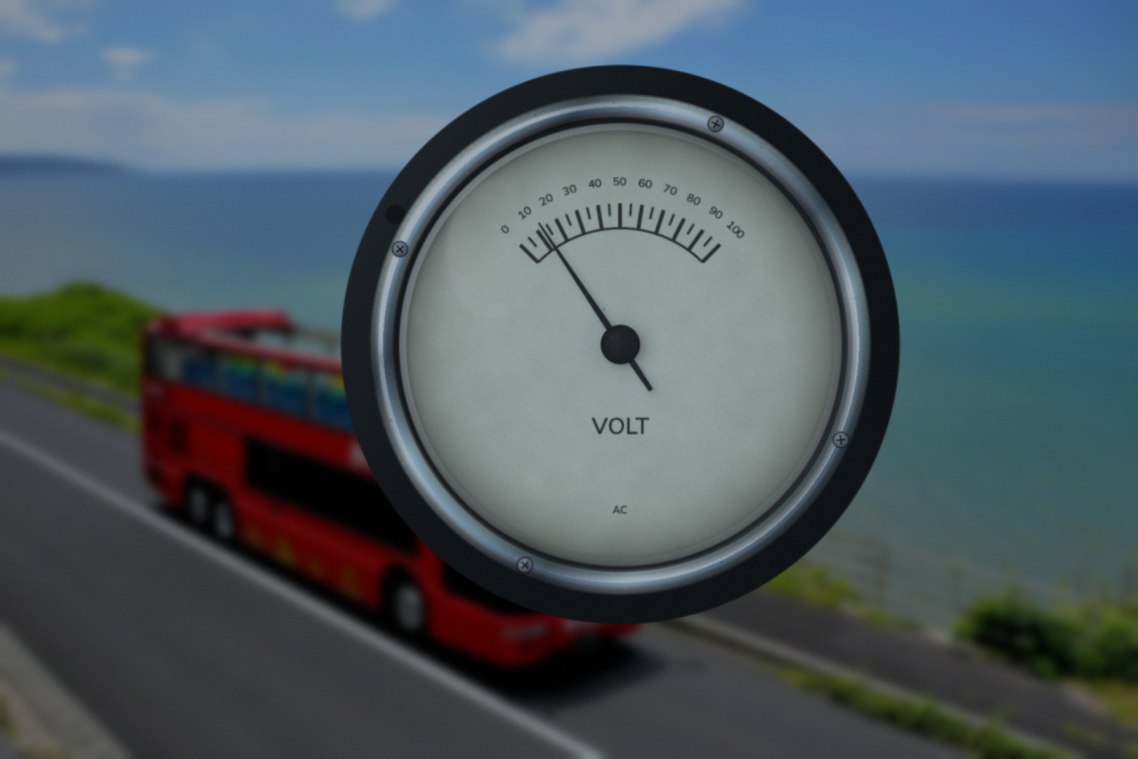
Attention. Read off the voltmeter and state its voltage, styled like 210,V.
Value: 12.5,V
